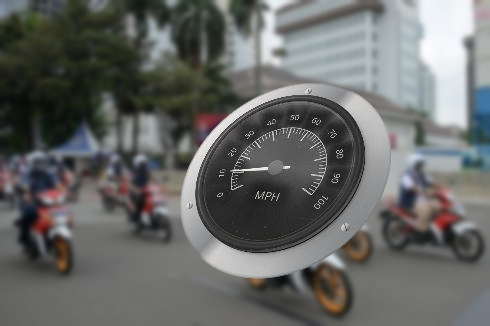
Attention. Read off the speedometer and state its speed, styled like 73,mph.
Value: 10,mph
